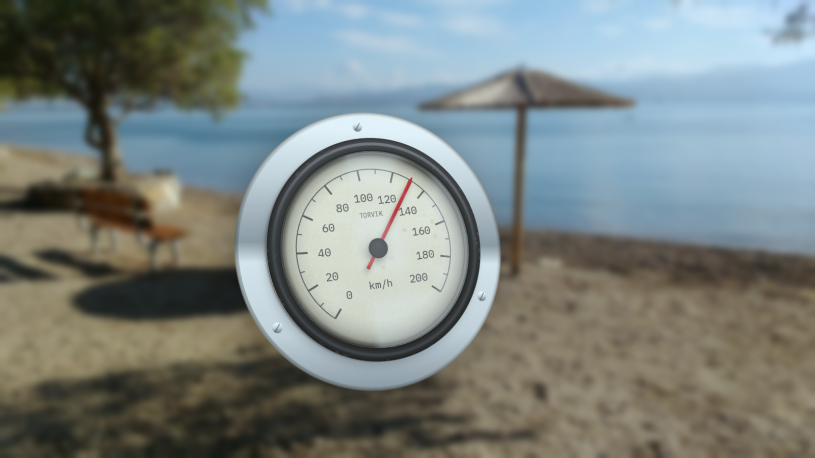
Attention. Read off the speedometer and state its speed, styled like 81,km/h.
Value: 130,km/h
